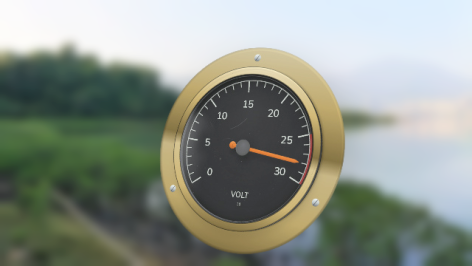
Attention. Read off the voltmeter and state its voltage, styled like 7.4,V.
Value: 28,V
